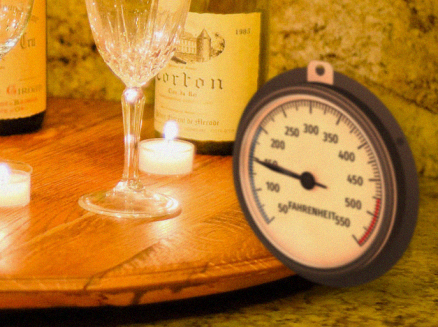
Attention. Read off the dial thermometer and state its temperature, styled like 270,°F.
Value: 150,°F
